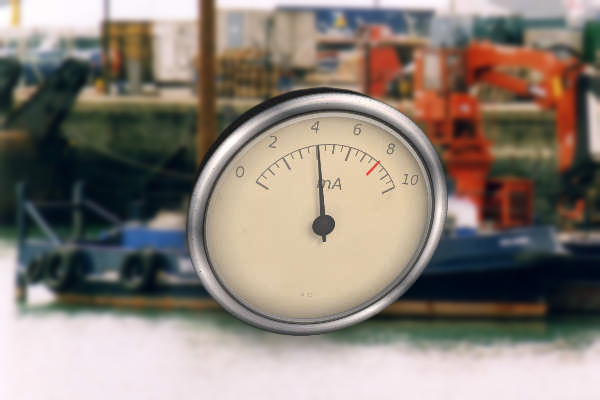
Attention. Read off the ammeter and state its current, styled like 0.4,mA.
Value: 4,mA
